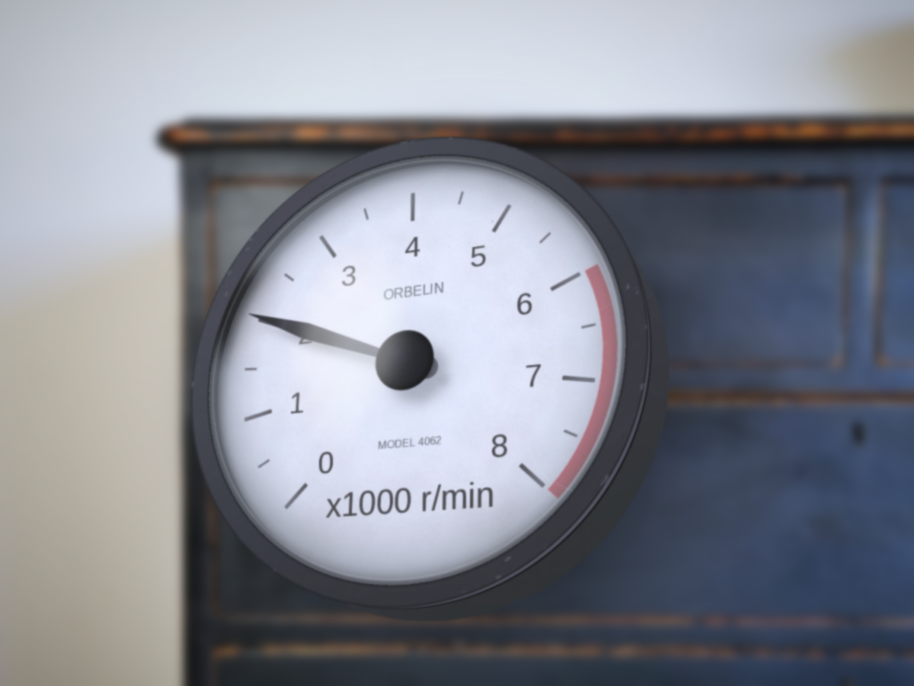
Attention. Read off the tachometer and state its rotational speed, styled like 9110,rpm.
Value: 2000,rpm
